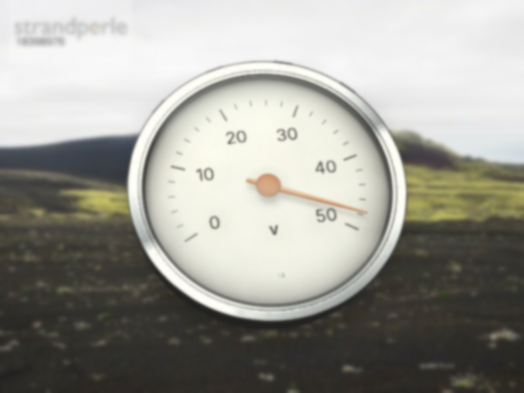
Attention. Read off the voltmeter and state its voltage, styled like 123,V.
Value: 48,V
